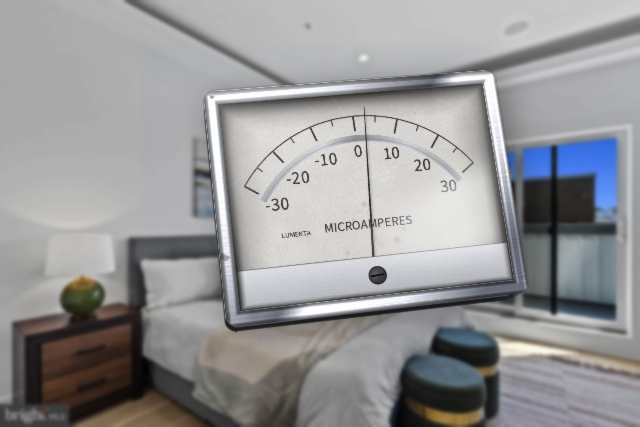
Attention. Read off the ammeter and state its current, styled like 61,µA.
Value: 2.5,µA
